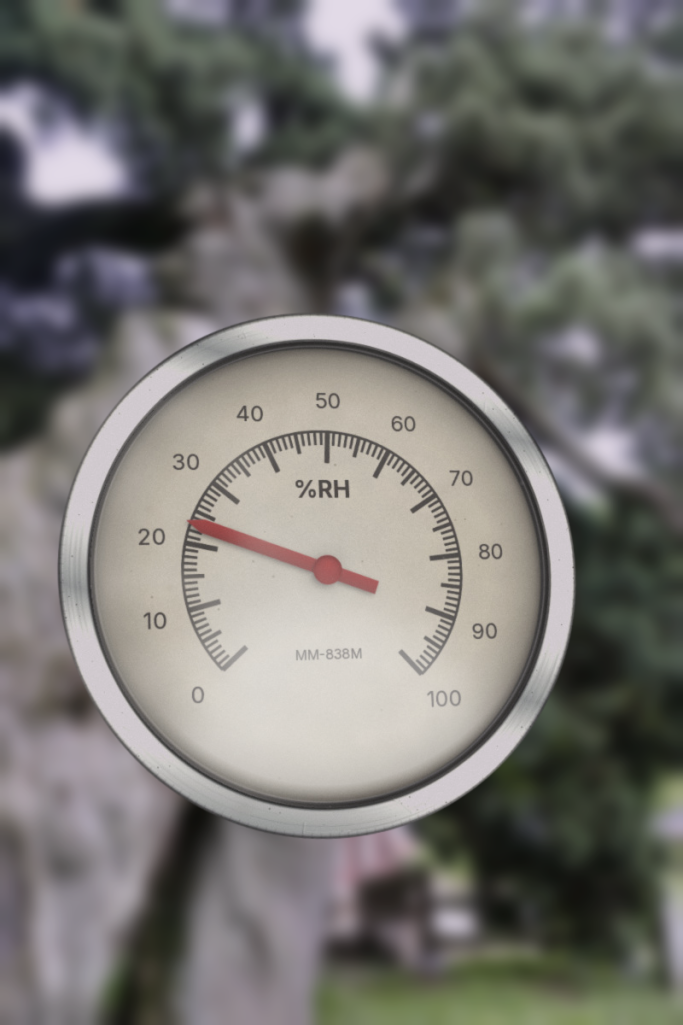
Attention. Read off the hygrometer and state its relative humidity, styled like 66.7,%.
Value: 23,%
